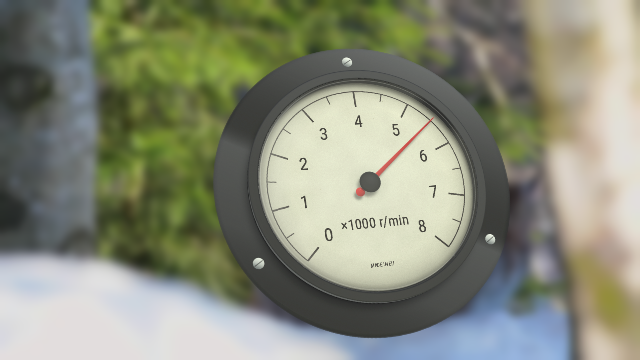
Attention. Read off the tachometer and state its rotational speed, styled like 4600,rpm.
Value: 5500,rpm
